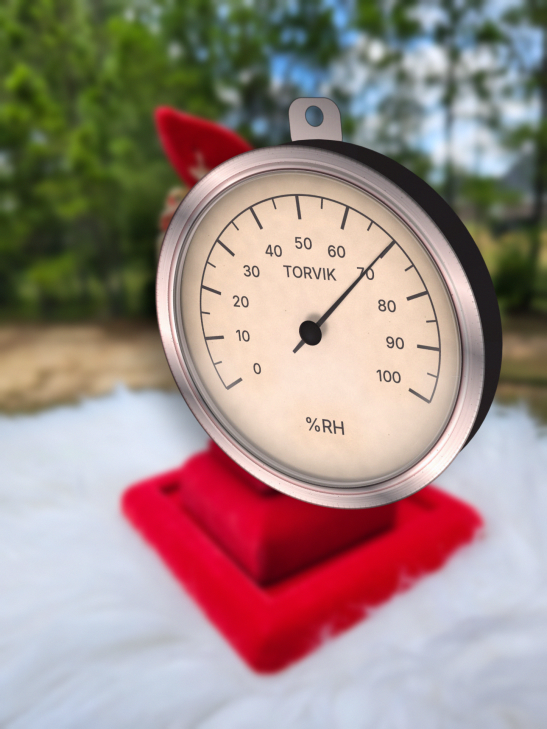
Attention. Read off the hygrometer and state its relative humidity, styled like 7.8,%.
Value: 70,%
